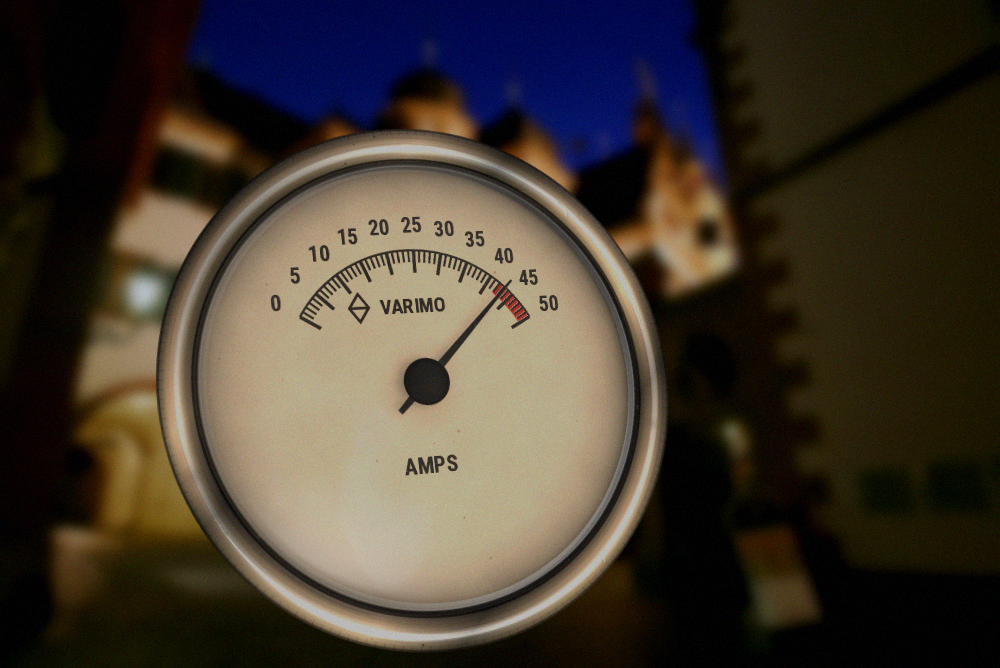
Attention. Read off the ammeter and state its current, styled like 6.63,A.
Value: 43,A
